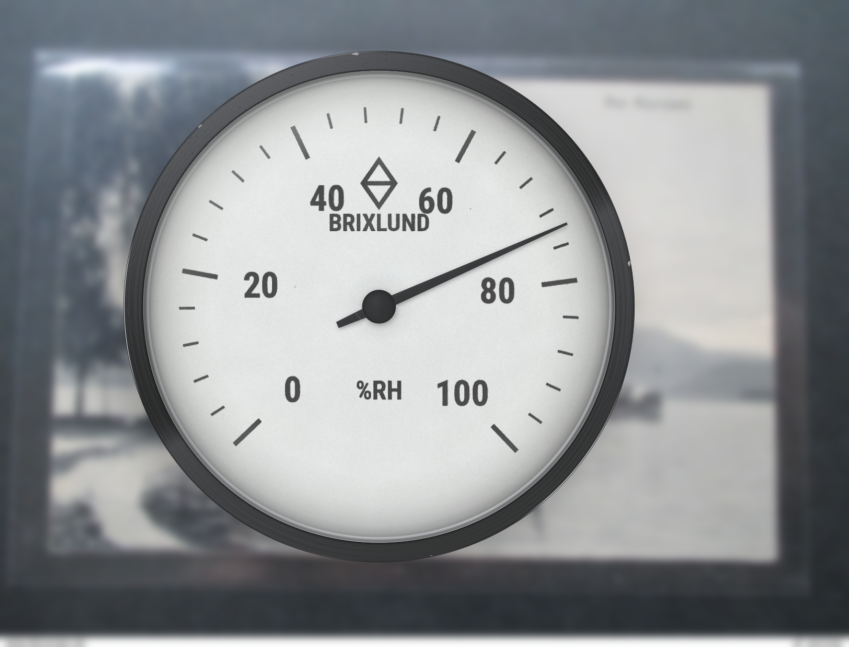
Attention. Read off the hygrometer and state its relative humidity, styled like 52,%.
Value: 74,%
